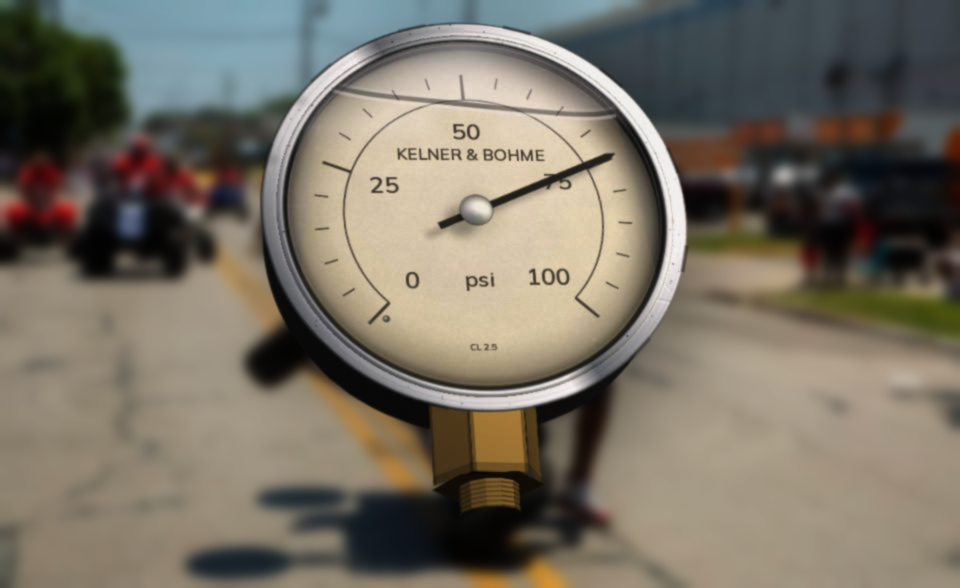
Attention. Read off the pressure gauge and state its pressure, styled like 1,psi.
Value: 75,psi
